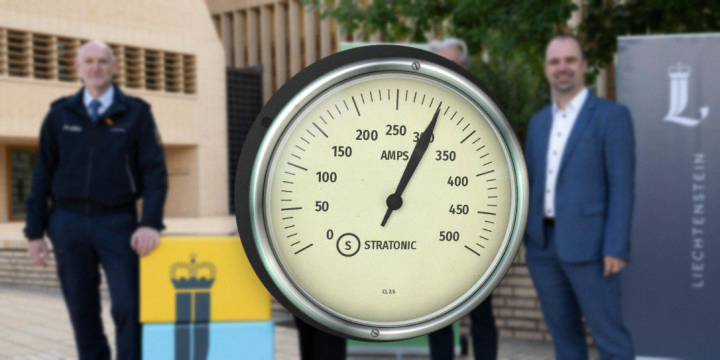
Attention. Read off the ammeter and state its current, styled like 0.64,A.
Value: 300,A
